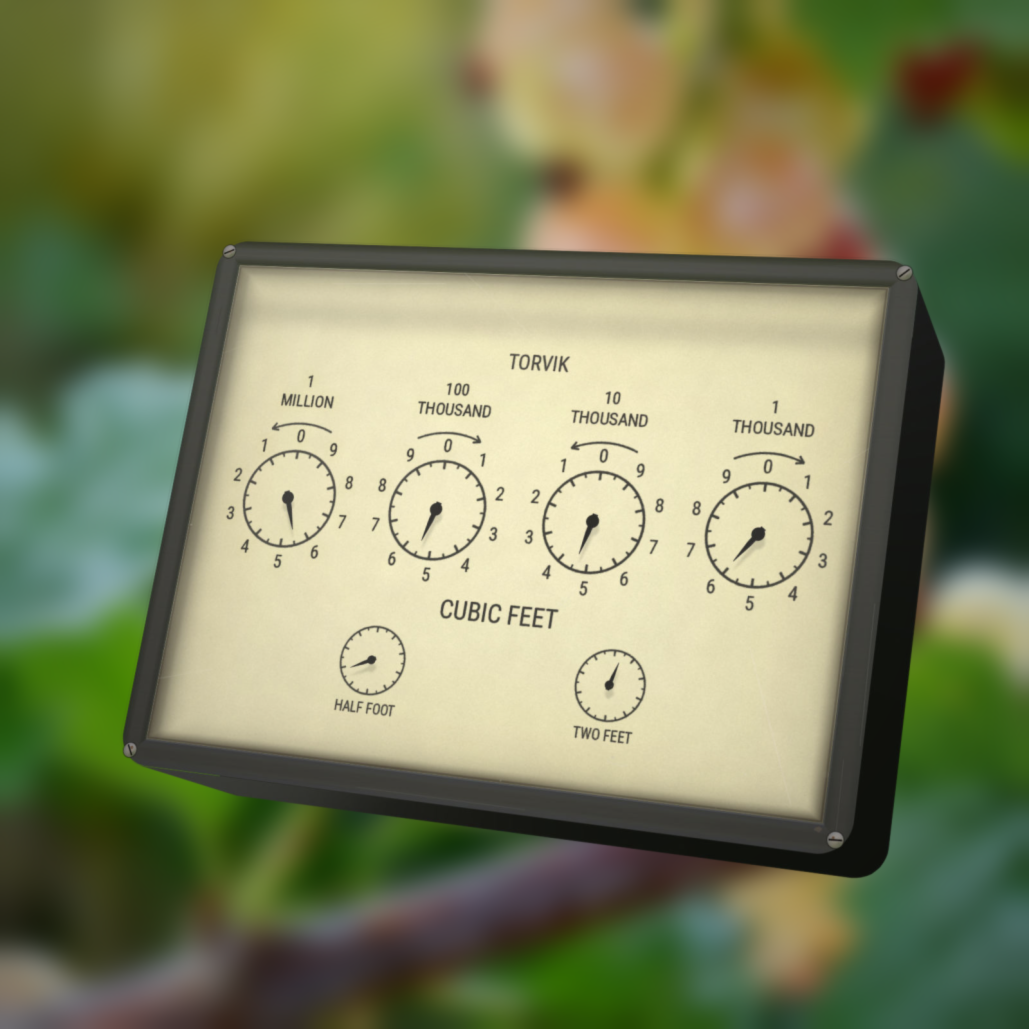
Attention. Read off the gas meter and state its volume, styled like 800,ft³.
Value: 554600,ft³
